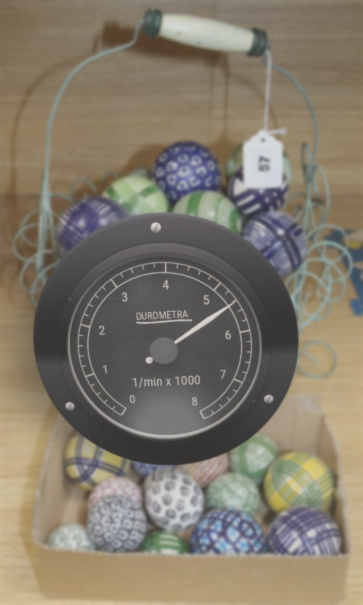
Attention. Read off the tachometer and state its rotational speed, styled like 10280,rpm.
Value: 5400,rpm
